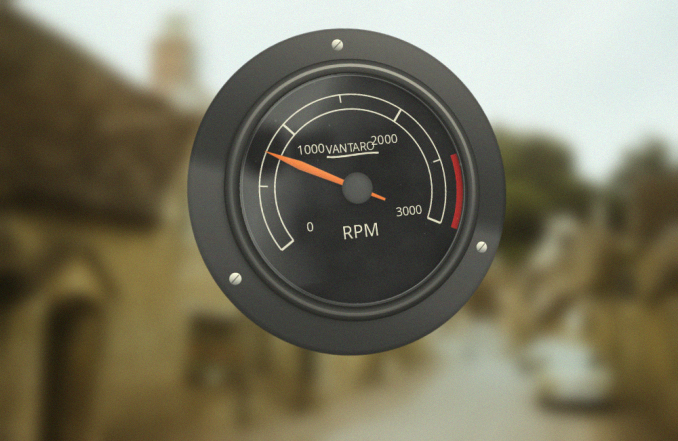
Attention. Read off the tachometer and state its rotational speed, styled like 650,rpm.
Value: 750,rpm
